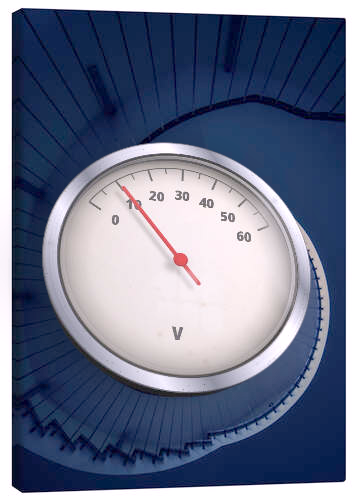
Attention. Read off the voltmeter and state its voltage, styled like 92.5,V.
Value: 10,V
